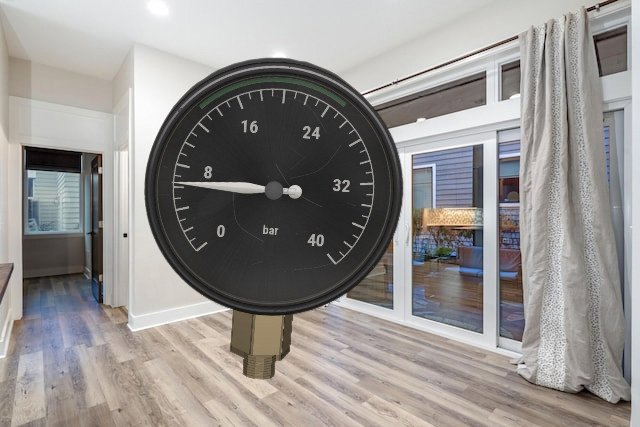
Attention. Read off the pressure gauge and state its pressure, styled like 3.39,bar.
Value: 6.5,bar
